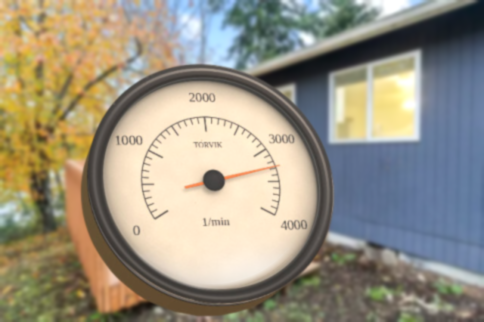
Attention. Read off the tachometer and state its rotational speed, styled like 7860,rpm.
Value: 3300,rpm
